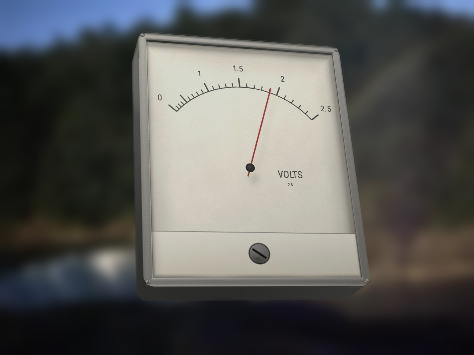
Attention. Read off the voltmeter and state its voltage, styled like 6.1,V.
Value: 1.9,V
